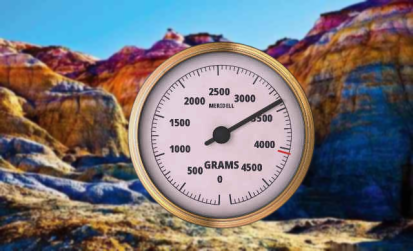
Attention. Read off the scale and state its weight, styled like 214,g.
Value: 3400,g
